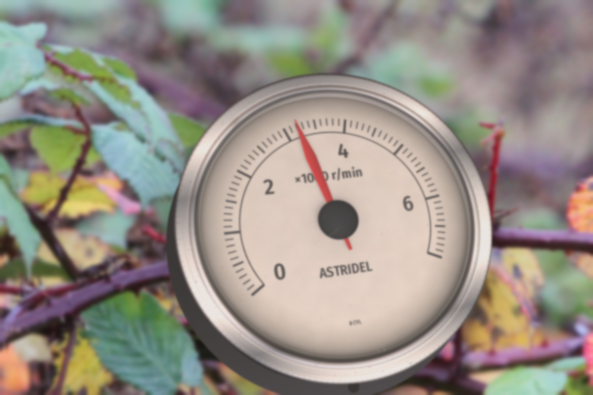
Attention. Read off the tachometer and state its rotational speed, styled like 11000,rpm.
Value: 3200,rpm
